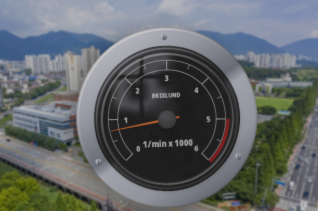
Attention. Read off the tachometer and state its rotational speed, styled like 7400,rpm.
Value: 750,rpm
